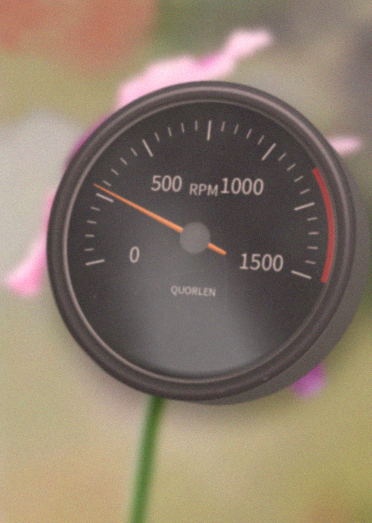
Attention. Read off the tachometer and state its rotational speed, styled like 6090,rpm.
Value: 275,rpm
